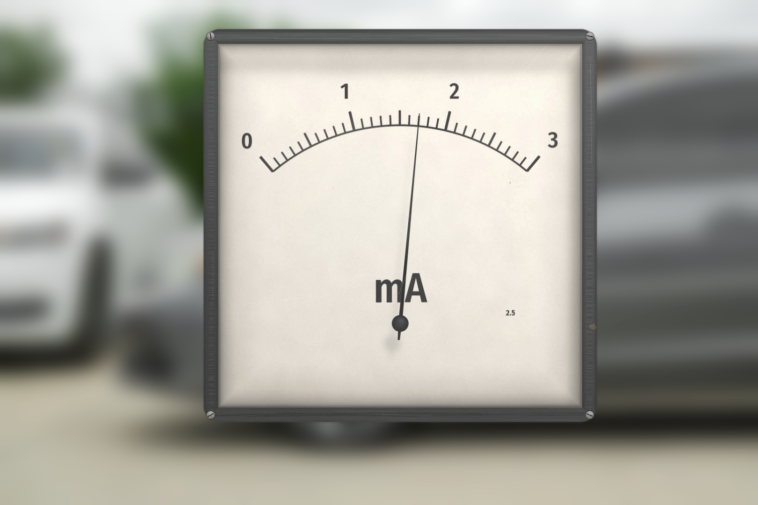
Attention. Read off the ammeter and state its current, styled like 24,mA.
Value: 1.7,mA
